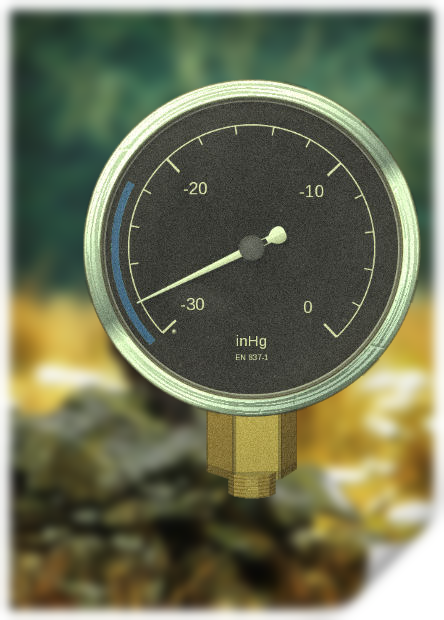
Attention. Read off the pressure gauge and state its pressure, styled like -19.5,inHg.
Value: -28,inHg
